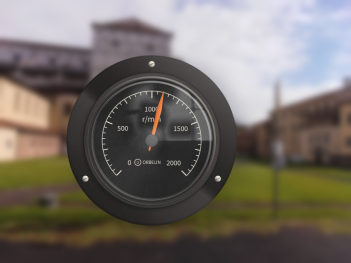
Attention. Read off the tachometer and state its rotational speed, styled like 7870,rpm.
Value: 1100,rpm
